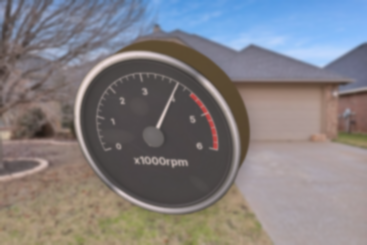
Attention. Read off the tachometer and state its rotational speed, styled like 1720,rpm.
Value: 4000,rpm
